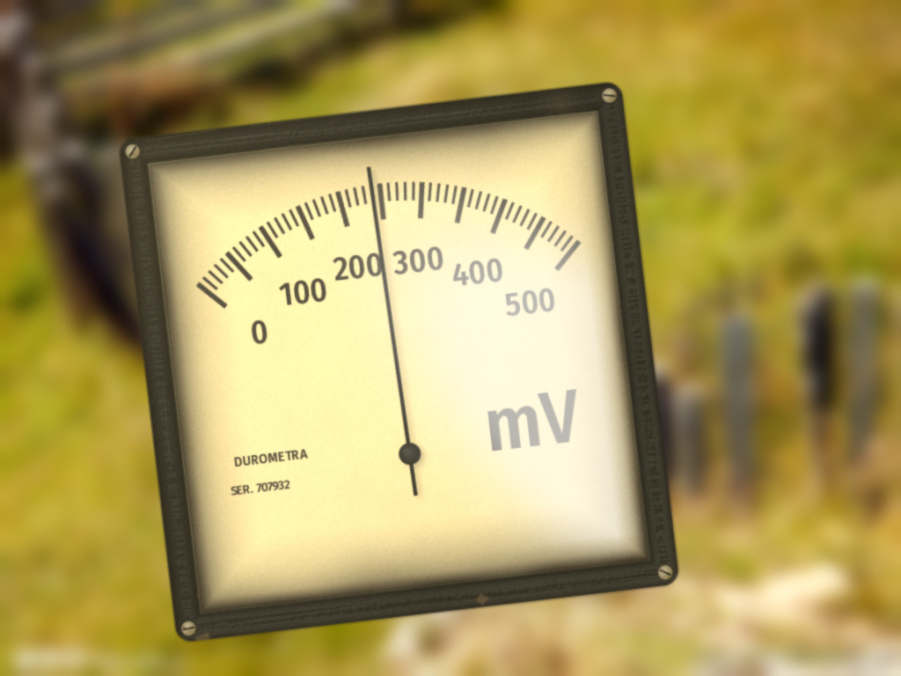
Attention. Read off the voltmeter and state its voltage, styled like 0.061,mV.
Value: 240,mV
